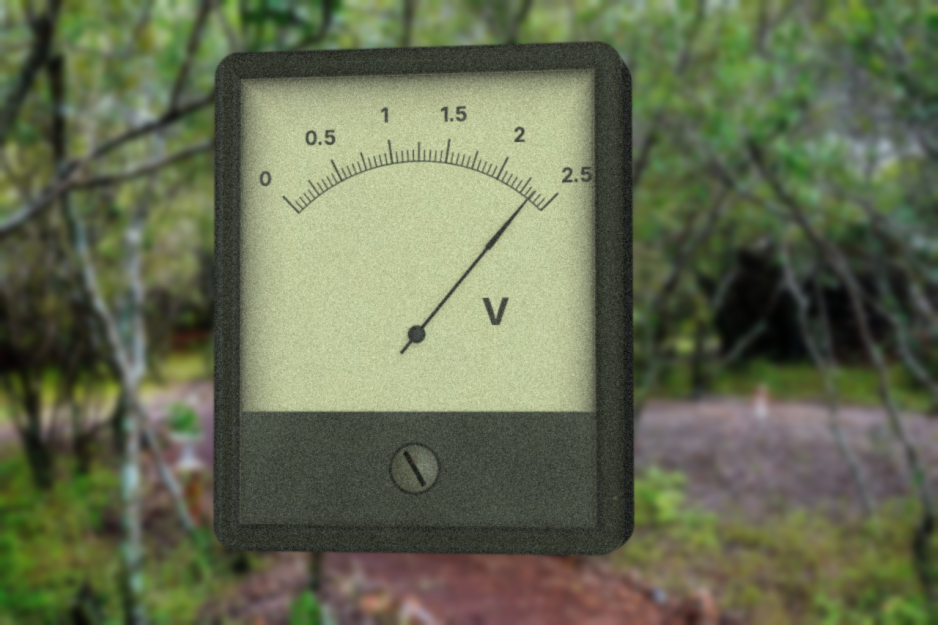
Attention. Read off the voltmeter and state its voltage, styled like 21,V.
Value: 2.35,V
